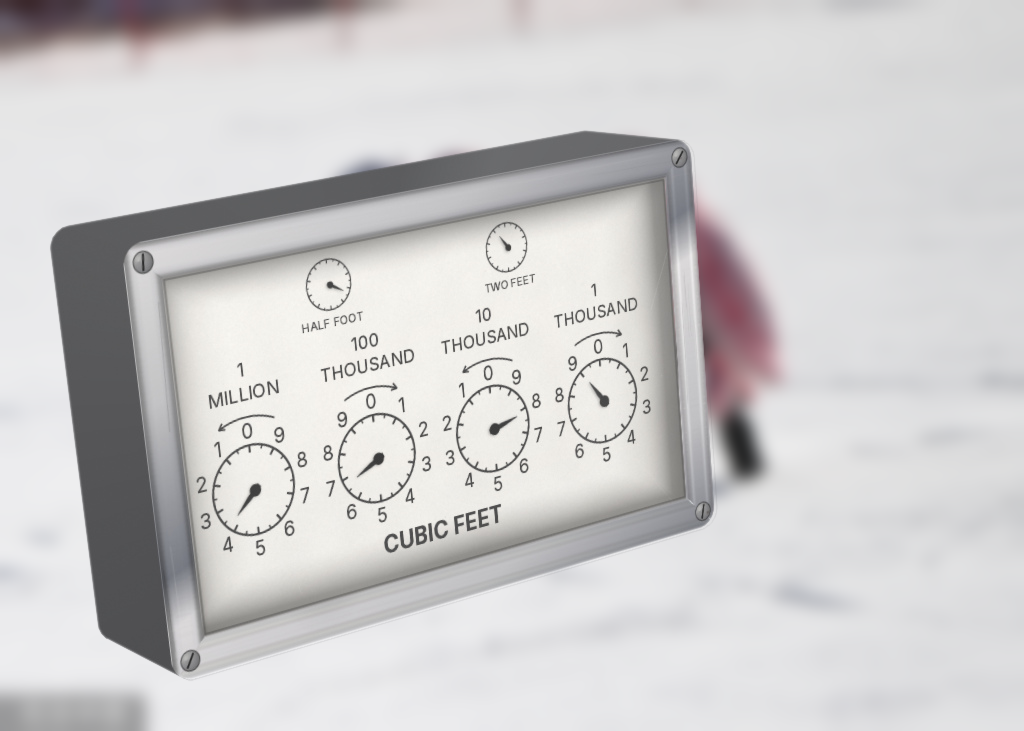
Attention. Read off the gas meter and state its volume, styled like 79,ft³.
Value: 367900,ft³
